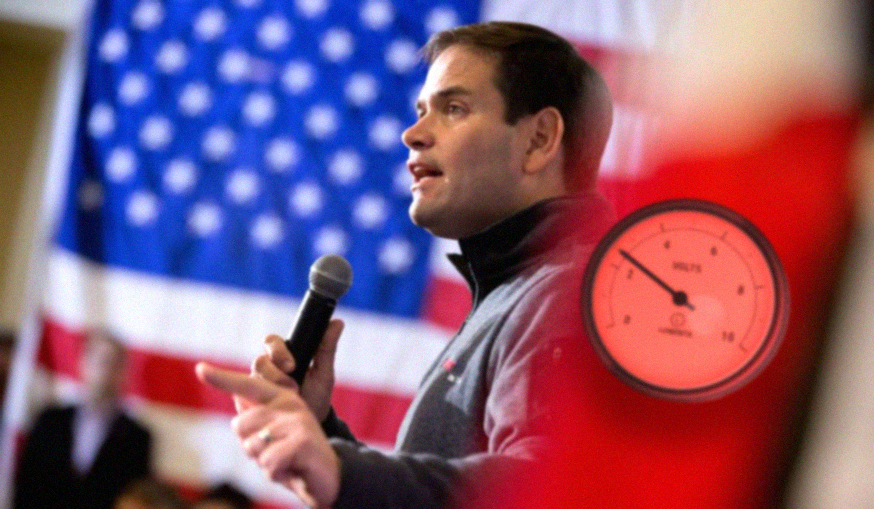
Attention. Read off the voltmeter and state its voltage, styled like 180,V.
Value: 2.5,V
